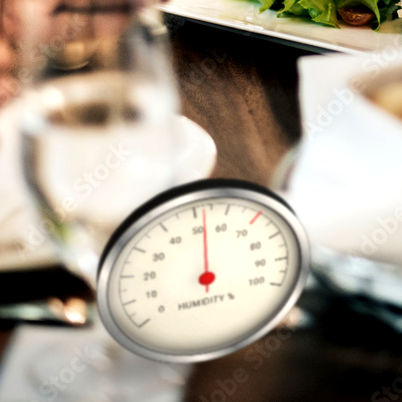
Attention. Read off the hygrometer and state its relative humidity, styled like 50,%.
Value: 52.5,%
